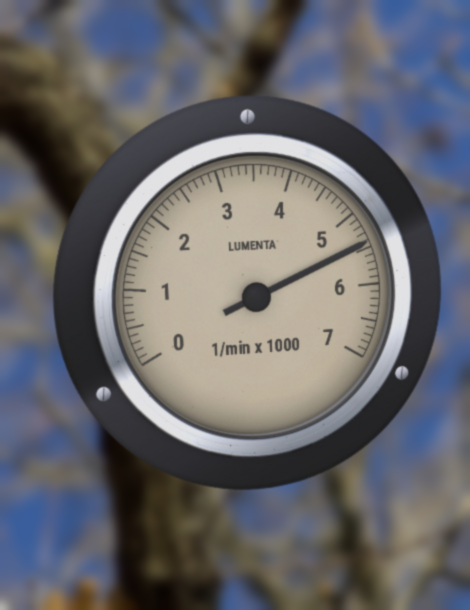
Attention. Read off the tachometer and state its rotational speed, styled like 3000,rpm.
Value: 5400,rpm
